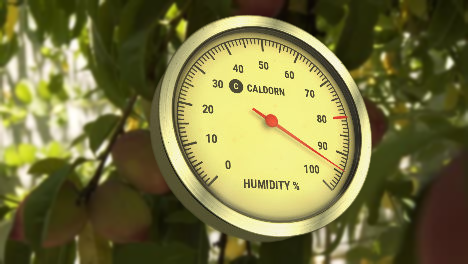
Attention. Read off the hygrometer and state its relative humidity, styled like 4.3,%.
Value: 95,%
